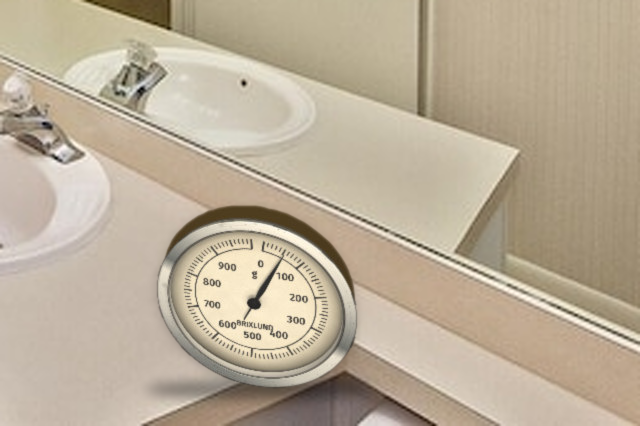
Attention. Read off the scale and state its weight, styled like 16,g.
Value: 50,g
